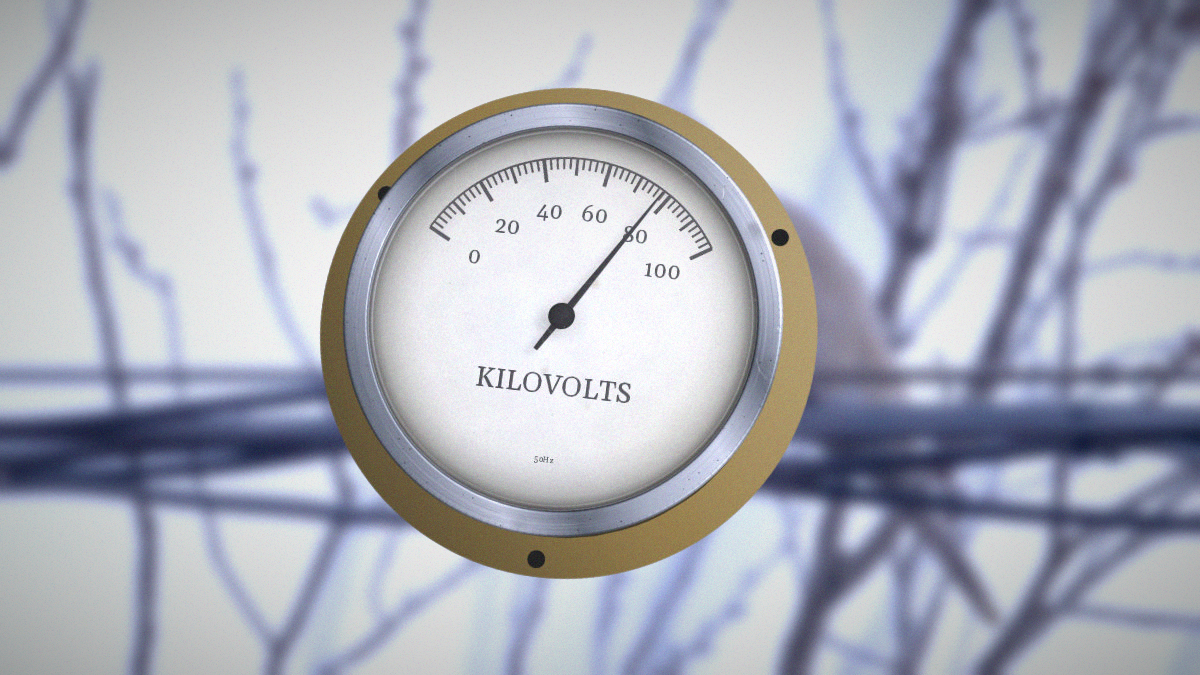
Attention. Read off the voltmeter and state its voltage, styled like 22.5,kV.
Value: 78,kV
